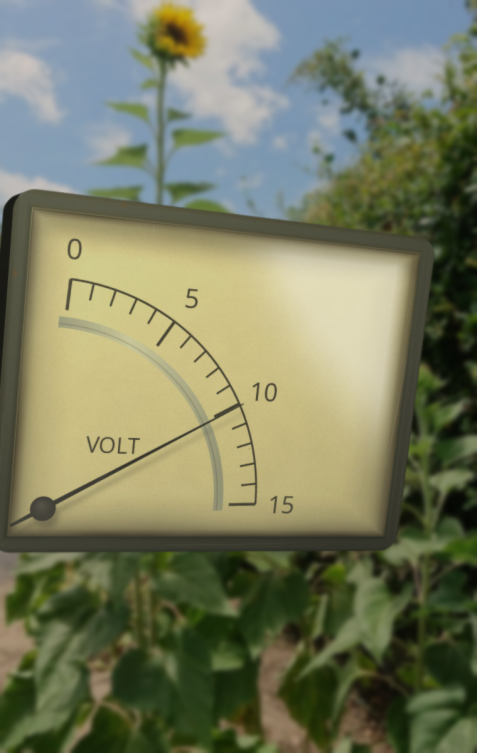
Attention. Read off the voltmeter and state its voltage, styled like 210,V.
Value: 10,V
